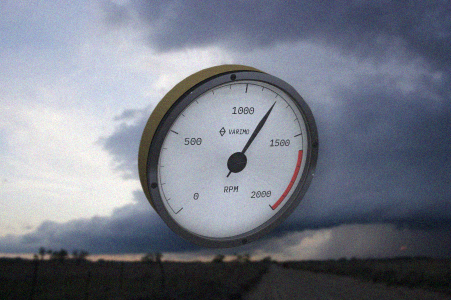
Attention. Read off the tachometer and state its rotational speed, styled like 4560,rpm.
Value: 1200,rpm
